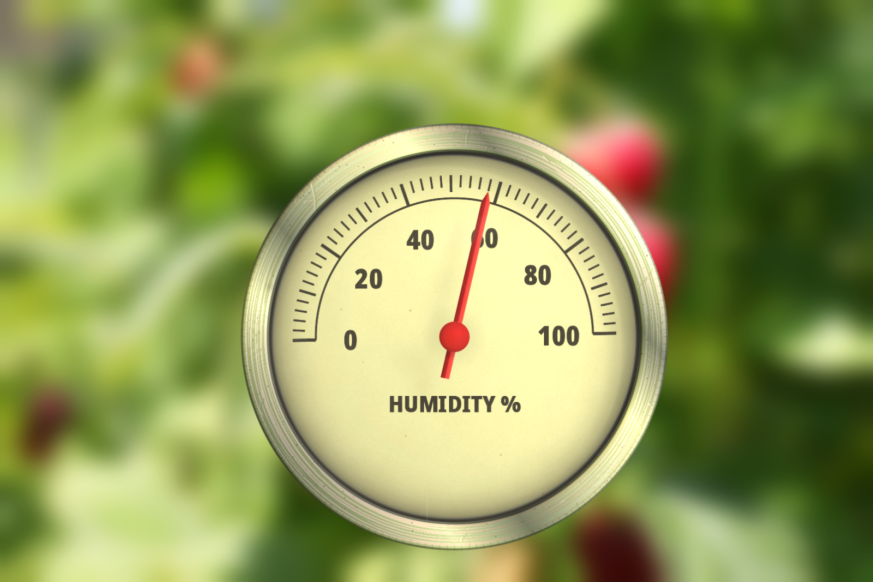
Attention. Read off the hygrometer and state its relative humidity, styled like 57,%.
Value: 58,%
